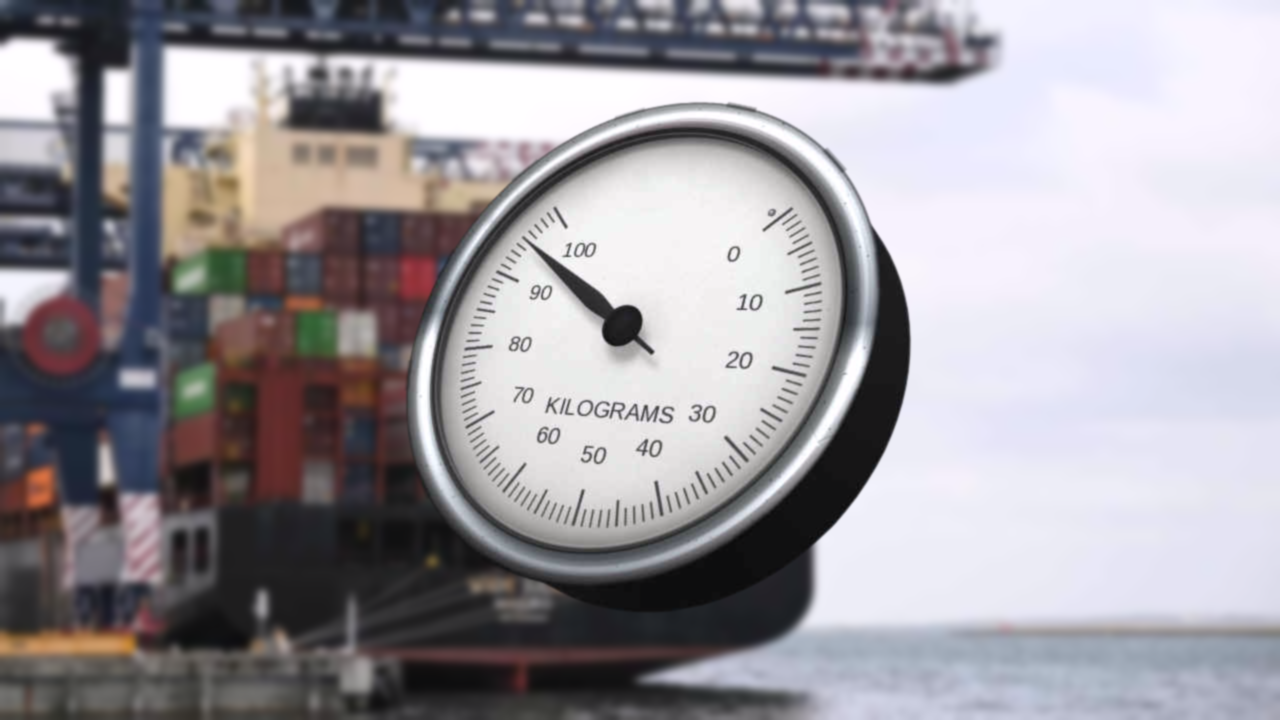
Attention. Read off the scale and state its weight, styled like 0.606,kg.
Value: 95,kg
